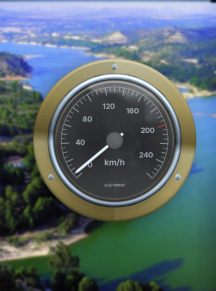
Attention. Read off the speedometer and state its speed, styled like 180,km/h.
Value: 5,km/h
